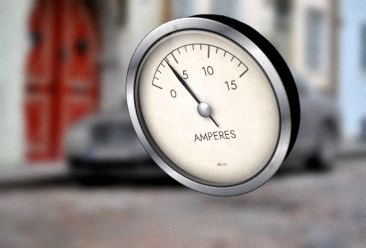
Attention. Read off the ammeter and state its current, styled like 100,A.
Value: 4,A
